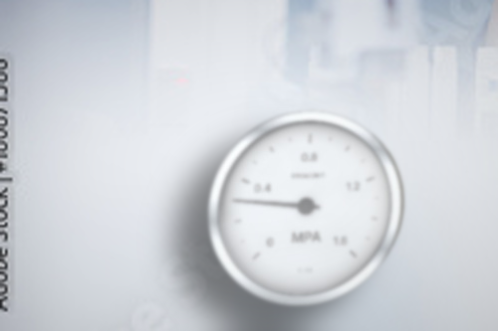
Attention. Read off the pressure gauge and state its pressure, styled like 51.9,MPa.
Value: 0.3,MPa
